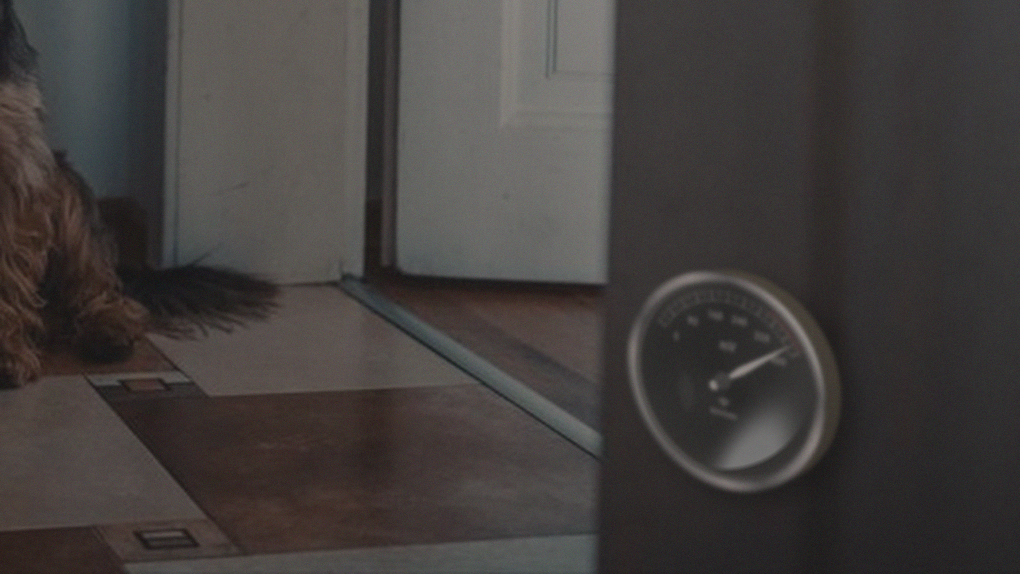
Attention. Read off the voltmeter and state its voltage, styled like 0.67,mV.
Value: 380,mV
